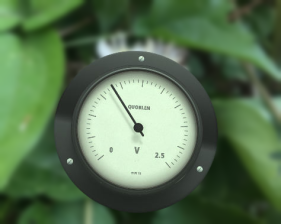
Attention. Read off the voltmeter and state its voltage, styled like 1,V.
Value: 0.9,V
